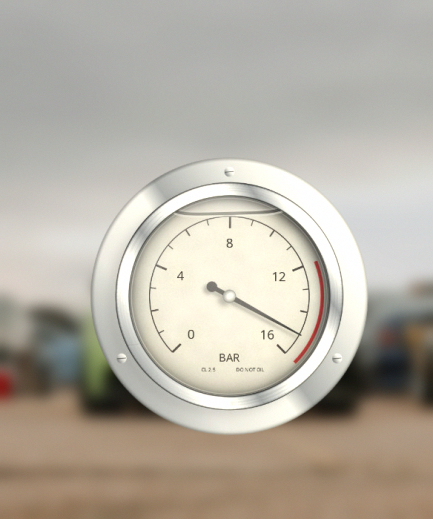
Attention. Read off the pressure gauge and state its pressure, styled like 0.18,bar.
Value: 15,bar
